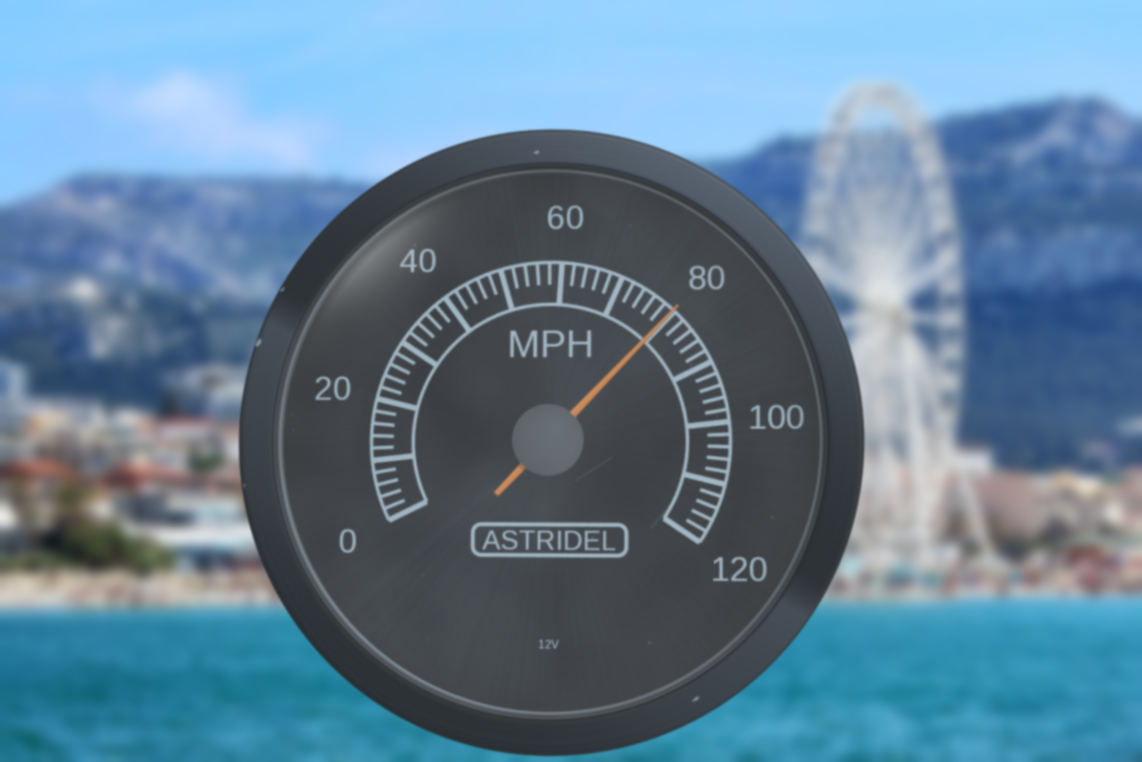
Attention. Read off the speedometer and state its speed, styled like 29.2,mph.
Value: 80,mph
